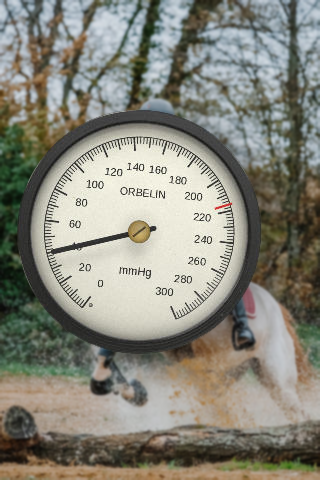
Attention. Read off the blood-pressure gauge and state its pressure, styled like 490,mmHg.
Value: 40,mmHg
